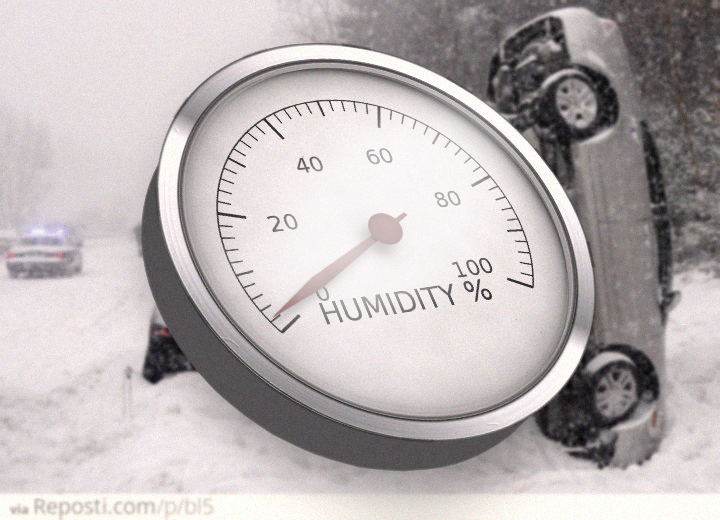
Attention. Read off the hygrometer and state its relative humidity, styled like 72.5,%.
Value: 2,%
